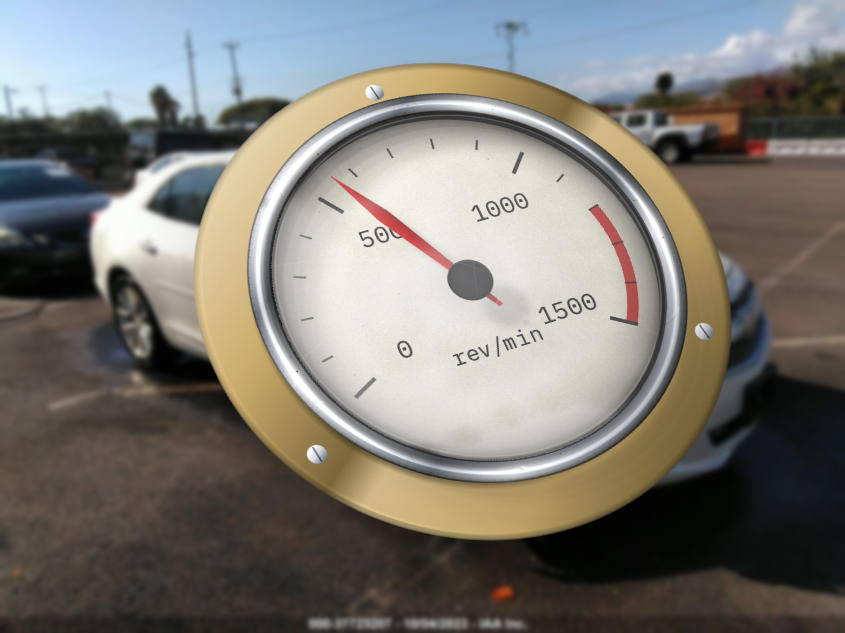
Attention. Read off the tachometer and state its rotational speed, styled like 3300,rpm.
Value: 550,rpm
